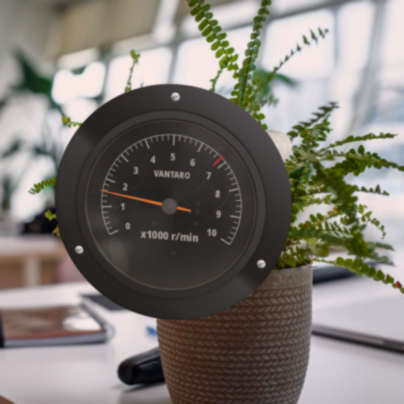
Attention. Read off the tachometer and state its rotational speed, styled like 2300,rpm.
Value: 1600,rpm
